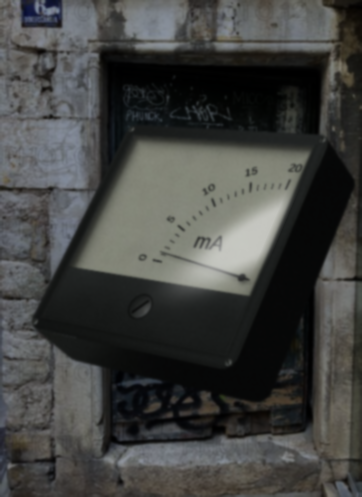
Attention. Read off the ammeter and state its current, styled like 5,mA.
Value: 1,mA
